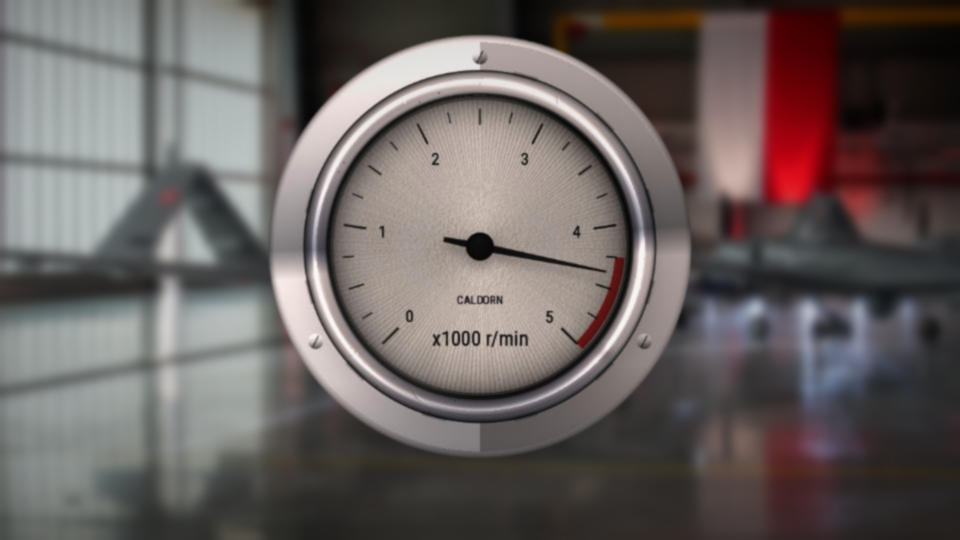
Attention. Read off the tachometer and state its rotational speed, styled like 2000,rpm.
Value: 4375,rpm
